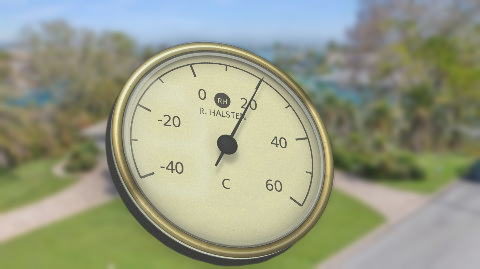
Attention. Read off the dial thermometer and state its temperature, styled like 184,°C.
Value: 20,°C
